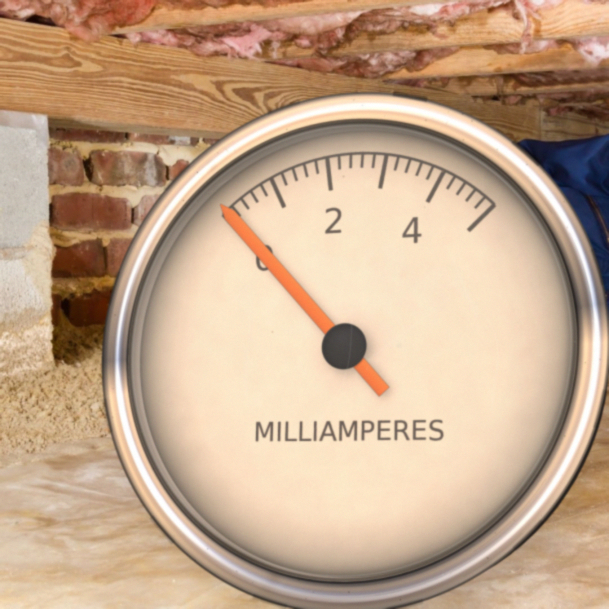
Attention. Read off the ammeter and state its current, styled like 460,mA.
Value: 0.1,mA
